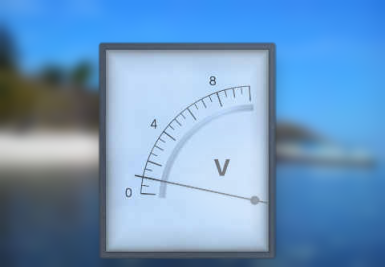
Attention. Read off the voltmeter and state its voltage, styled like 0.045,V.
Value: 1,V
